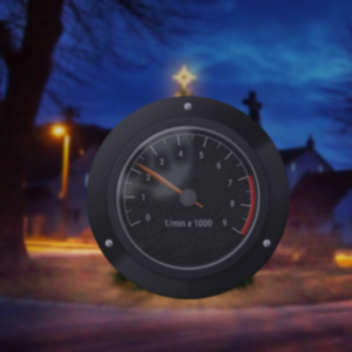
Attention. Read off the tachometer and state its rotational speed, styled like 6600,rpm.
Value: 2250,rpm
